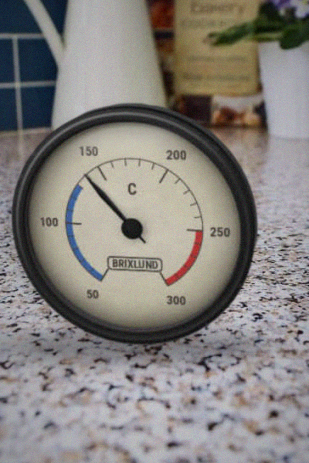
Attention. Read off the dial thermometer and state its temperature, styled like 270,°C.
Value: 140,°C
